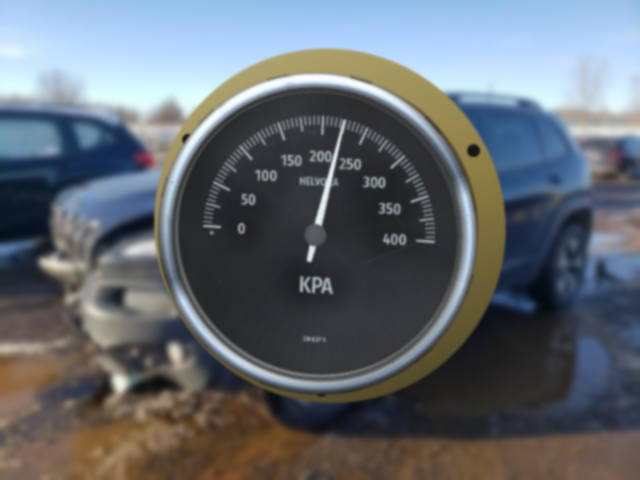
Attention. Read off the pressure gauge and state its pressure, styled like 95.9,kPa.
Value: 225,kPa
